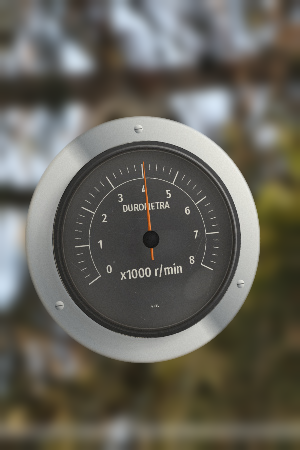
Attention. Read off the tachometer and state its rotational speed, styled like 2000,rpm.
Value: 4000,rpm
